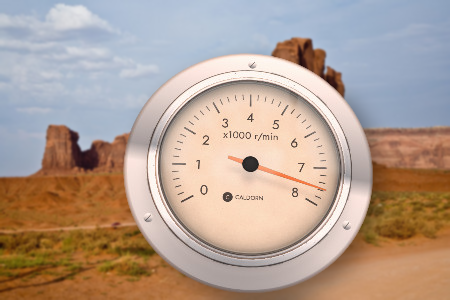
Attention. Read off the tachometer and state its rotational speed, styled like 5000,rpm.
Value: 7600,rpm
